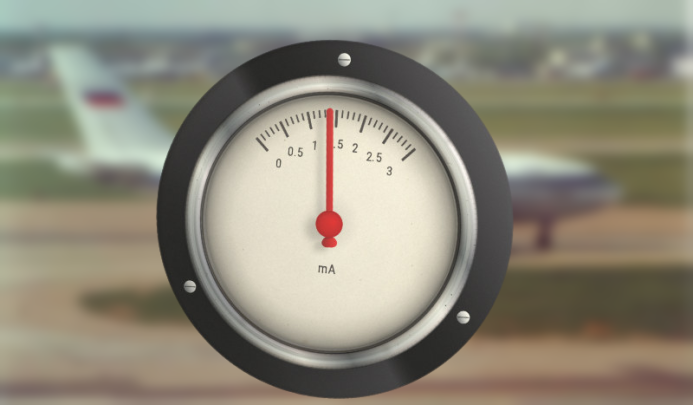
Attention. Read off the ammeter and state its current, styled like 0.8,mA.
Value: 1.4,mA
